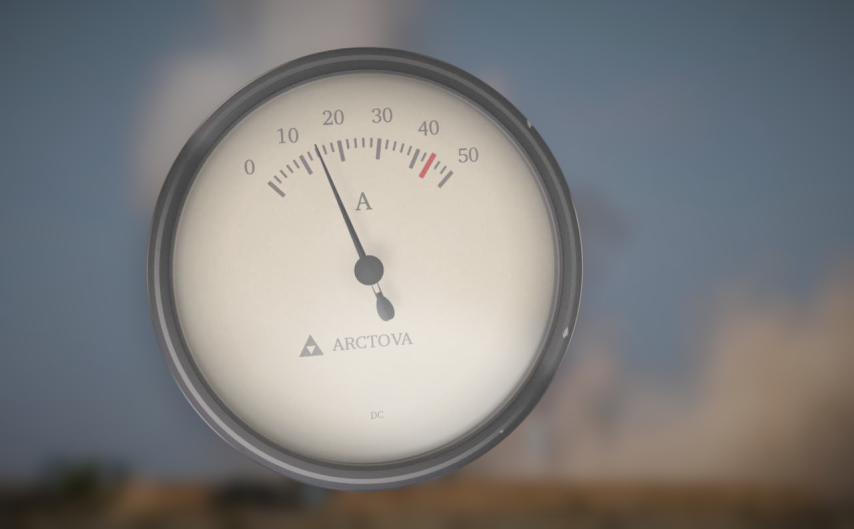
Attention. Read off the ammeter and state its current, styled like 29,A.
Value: 14,A
